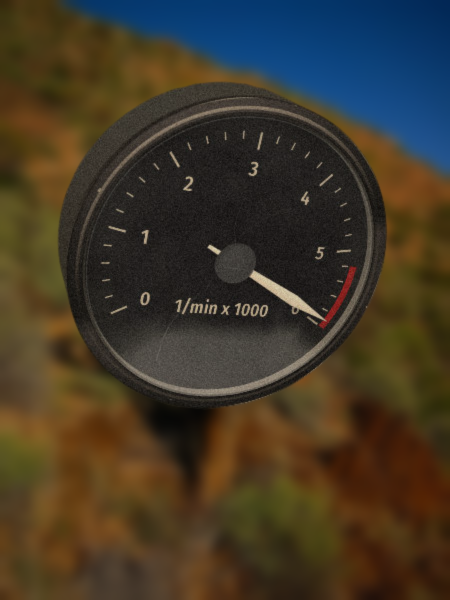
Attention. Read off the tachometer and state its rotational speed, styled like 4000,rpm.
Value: 5900,rpm
